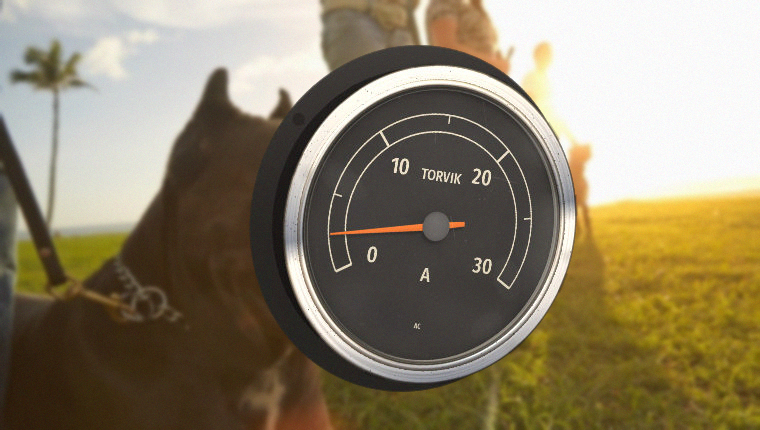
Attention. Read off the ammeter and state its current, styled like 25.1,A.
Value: 2.5,A
